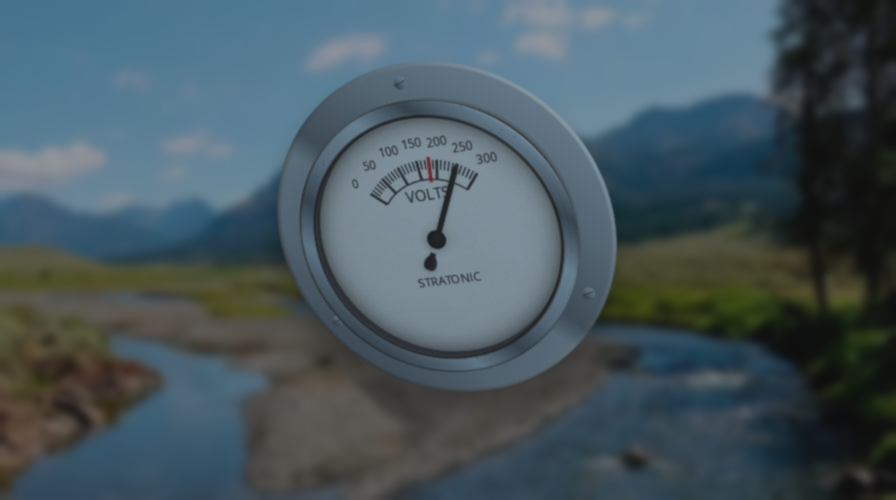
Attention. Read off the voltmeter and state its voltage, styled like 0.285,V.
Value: 250,V
